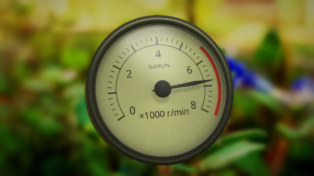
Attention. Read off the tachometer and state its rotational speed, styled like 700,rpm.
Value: 6800,rpm
